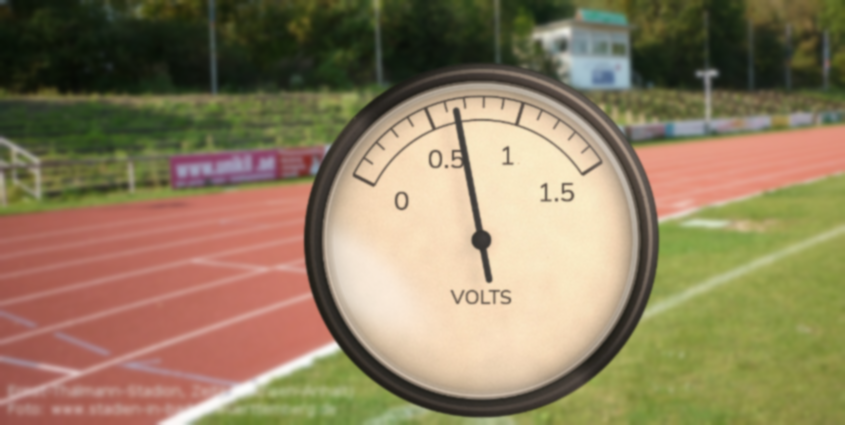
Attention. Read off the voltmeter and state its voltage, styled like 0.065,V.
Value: 0.65,V
